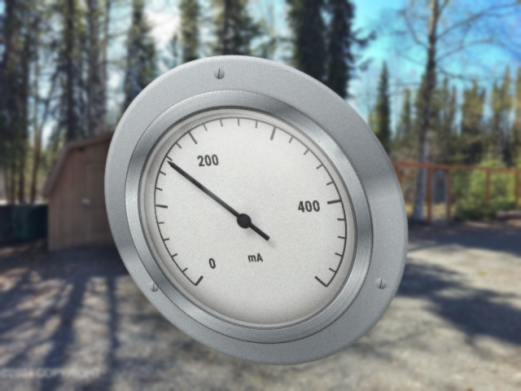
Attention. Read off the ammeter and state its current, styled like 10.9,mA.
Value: 160,mA
